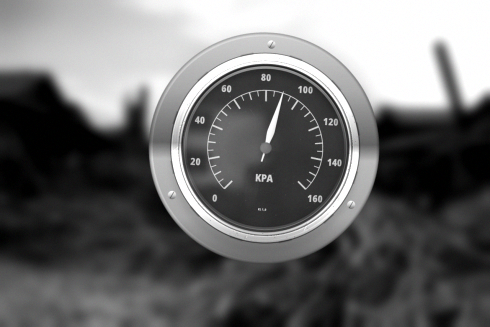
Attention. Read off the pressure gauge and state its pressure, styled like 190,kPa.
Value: 90,kPa
